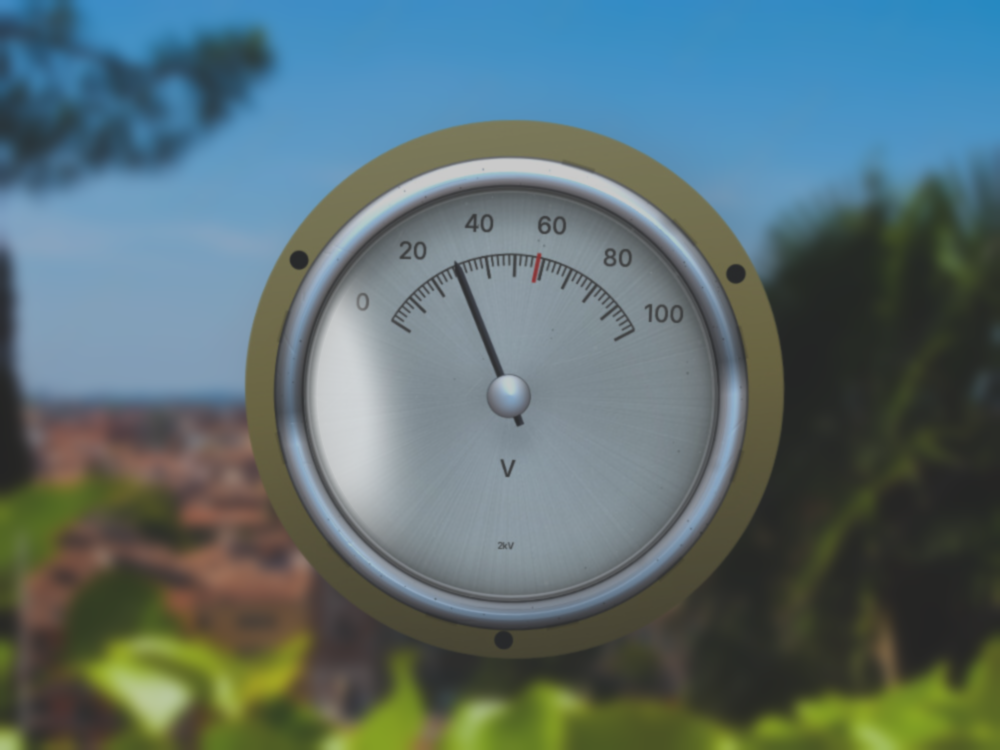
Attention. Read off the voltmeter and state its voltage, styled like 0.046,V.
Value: 30,V
